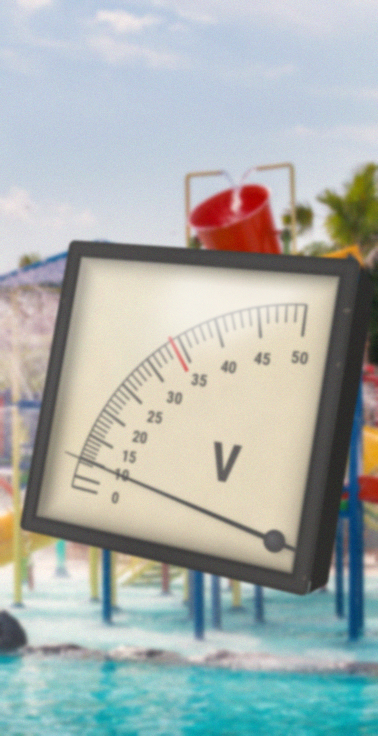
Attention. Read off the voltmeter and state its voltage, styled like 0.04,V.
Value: 10,V
